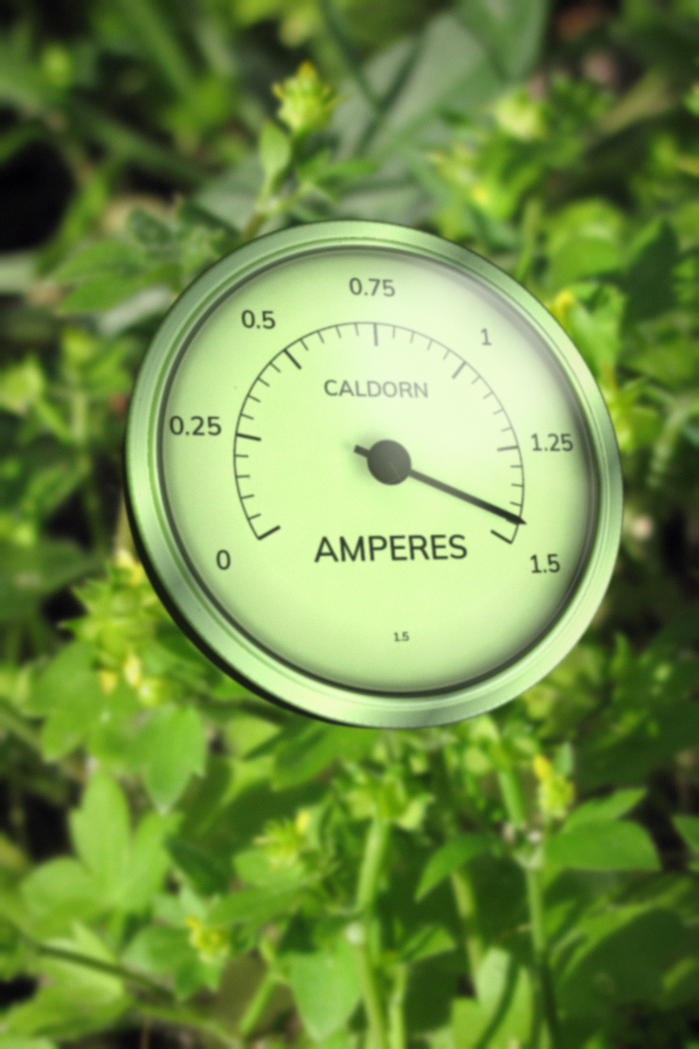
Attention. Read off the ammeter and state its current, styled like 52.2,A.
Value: 1.45,A
